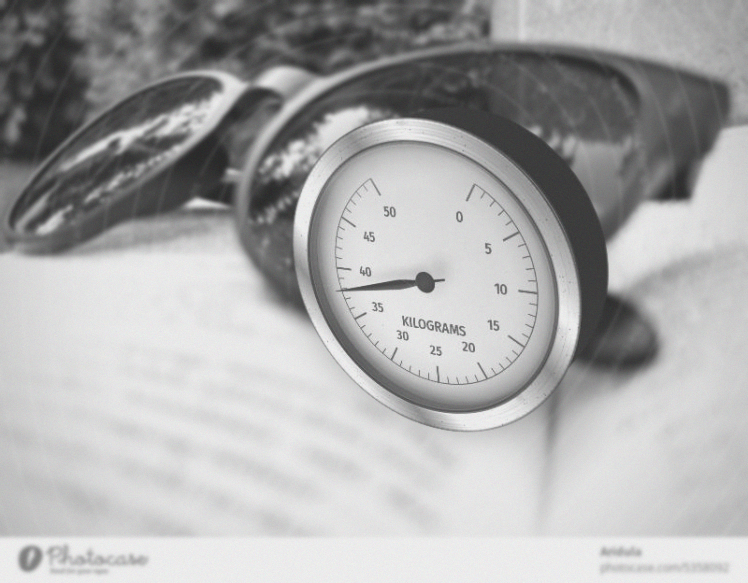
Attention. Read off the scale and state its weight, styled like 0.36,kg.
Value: 38,kg
